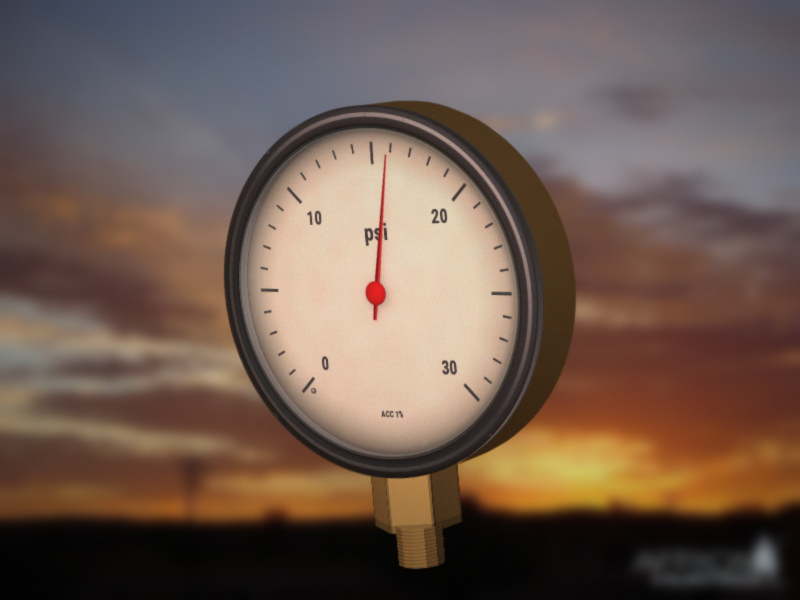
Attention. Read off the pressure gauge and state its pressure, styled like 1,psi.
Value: 16,psi
